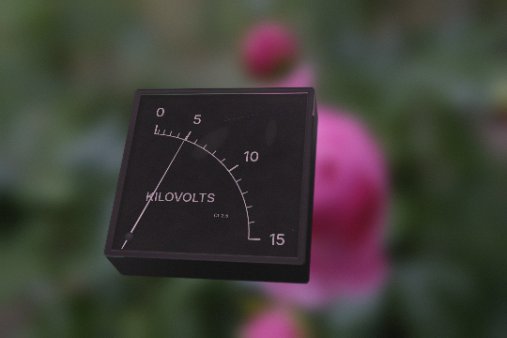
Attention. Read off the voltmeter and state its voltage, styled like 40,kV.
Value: 5,kV
